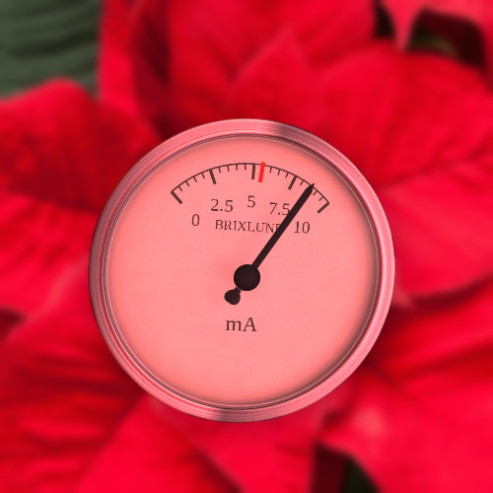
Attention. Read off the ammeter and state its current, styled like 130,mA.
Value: 8.5,mA
